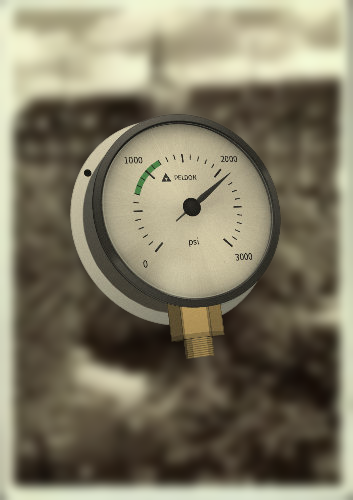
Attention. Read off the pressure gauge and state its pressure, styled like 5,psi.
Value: 2100,psi
